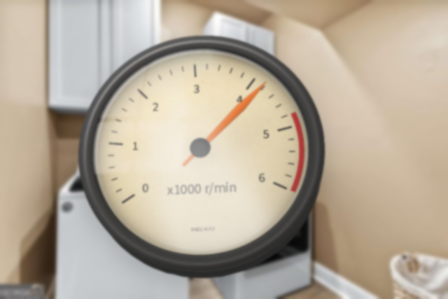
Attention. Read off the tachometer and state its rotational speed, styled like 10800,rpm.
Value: 4200,rpm
